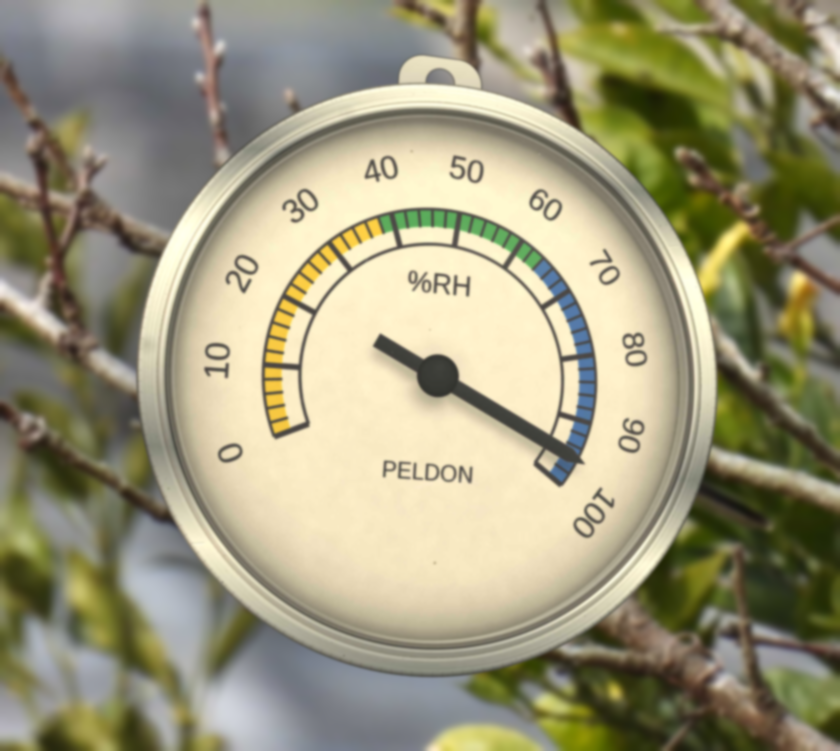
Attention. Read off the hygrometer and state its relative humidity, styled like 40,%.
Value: 96,%
